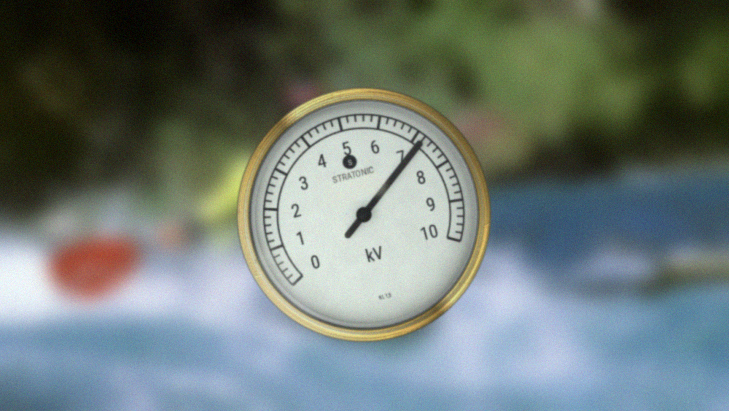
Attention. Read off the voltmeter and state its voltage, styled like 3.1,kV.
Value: 7.2,kV
